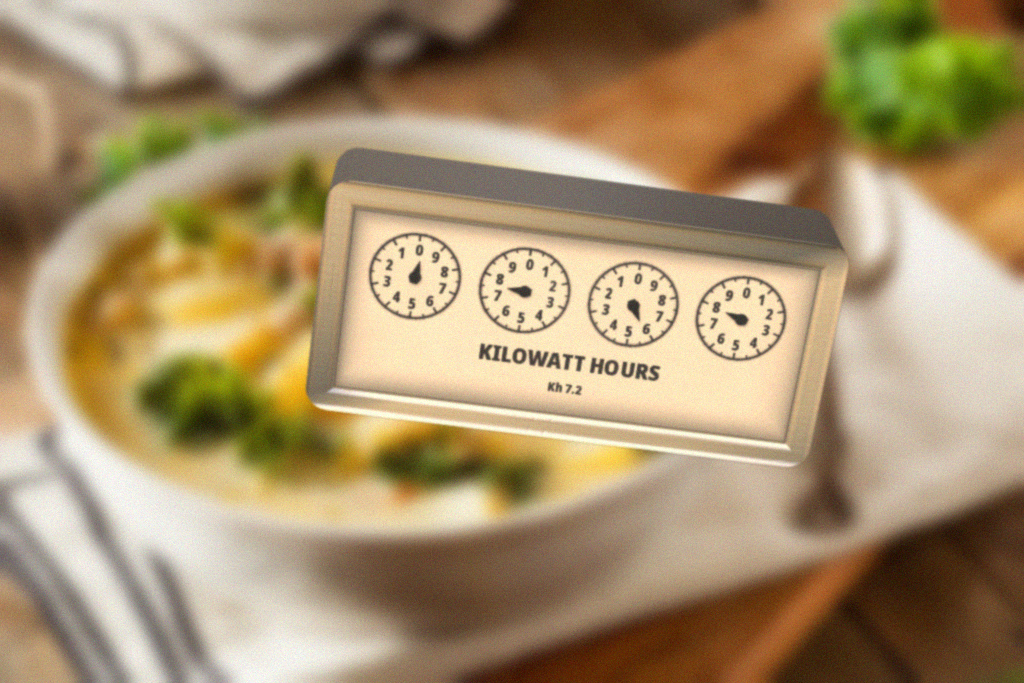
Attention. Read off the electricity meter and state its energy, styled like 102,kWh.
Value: 9758,kWh
